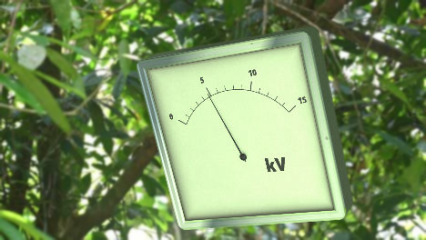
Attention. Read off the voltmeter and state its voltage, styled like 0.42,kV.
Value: 5,kV
